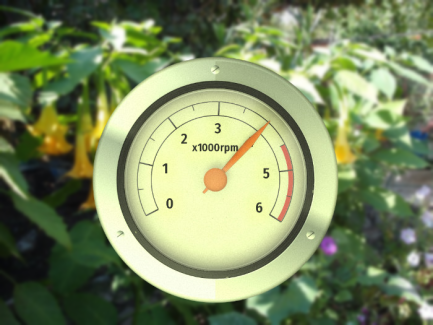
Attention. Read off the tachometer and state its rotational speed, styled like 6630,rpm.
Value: 4000,rpm
